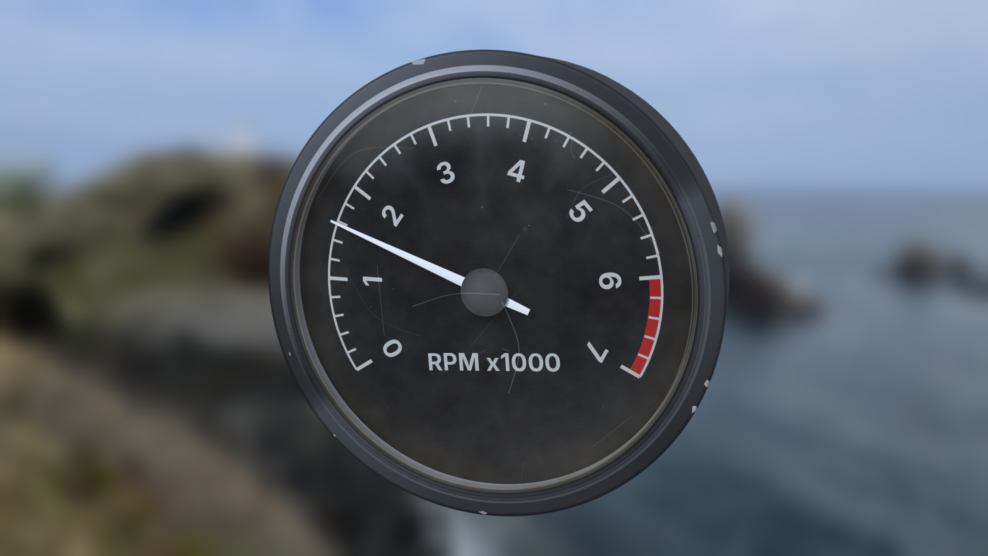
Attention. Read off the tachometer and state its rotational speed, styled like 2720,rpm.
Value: 1600,rpm
